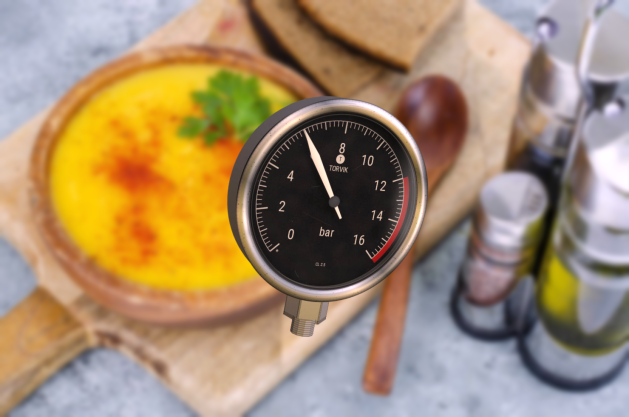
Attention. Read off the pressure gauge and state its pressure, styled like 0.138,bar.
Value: 6,bar
